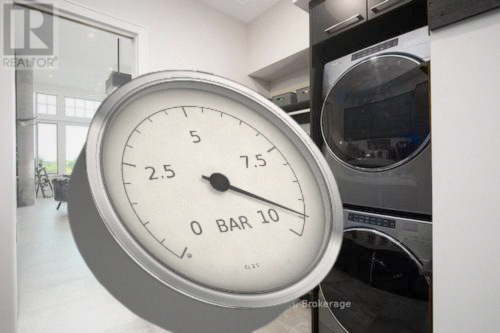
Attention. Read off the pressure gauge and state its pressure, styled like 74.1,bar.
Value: 9.5,bar
